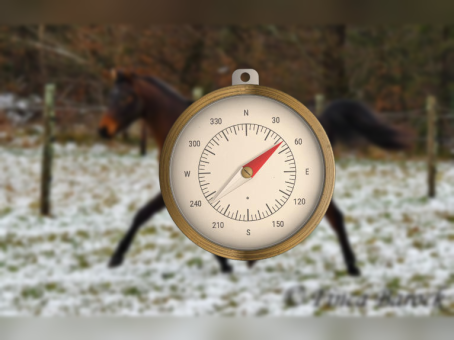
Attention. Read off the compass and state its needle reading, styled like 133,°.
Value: 50,°
